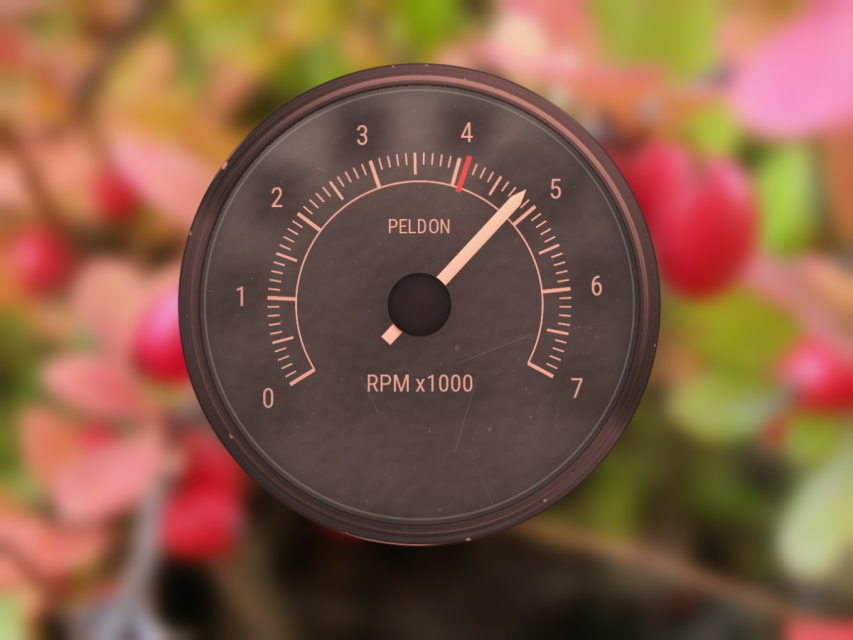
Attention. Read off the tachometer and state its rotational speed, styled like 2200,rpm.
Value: 4800,rpm
